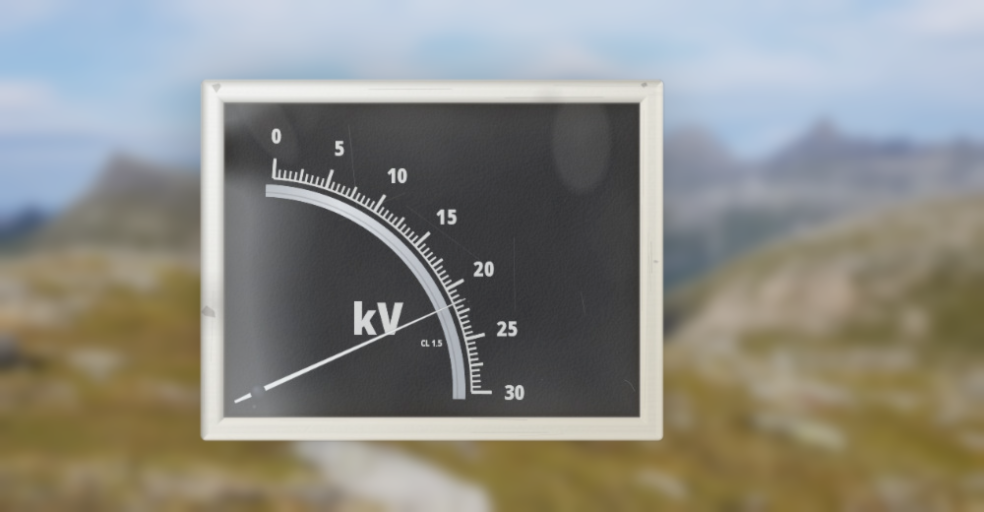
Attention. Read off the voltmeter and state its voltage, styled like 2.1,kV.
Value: 21.5,kV
